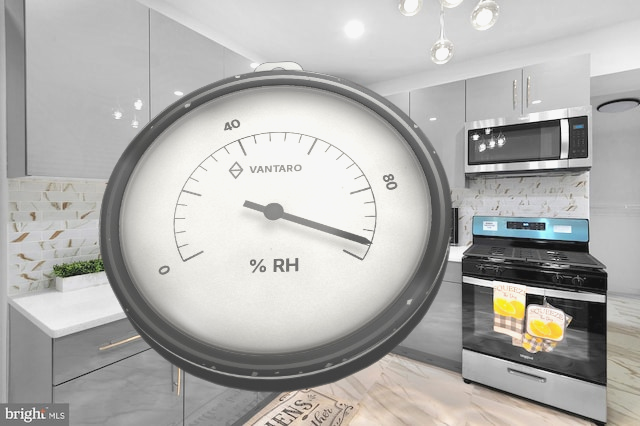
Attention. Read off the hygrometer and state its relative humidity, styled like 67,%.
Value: 96,%
